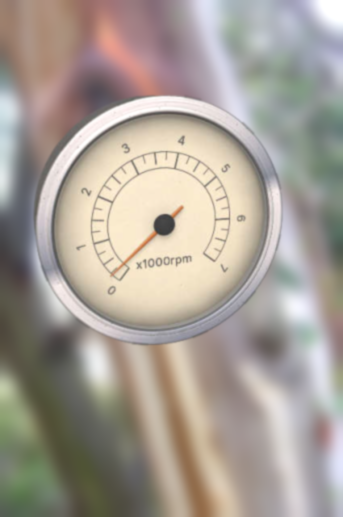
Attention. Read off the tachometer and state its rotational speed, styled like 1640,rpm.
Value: 250,rpm
